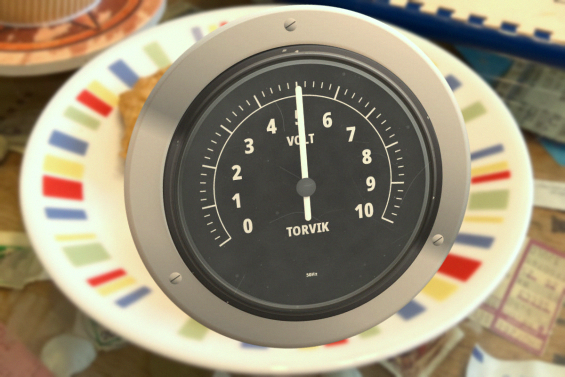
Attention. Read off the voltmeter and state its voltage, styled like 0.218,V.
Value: 5,V
